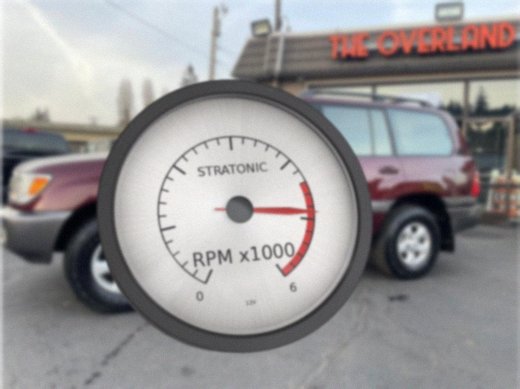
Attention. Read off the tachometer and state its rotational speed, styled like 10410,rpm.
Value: 4900,rpm
